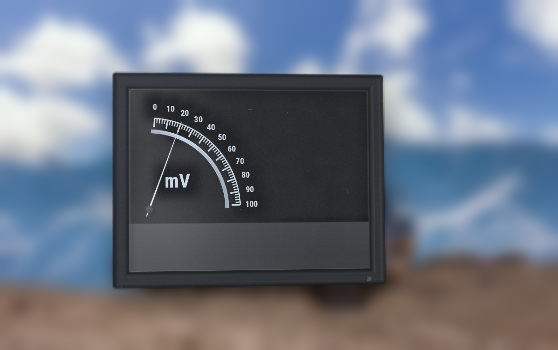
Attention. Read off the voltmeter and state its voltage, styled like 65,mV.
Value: 20,mV
